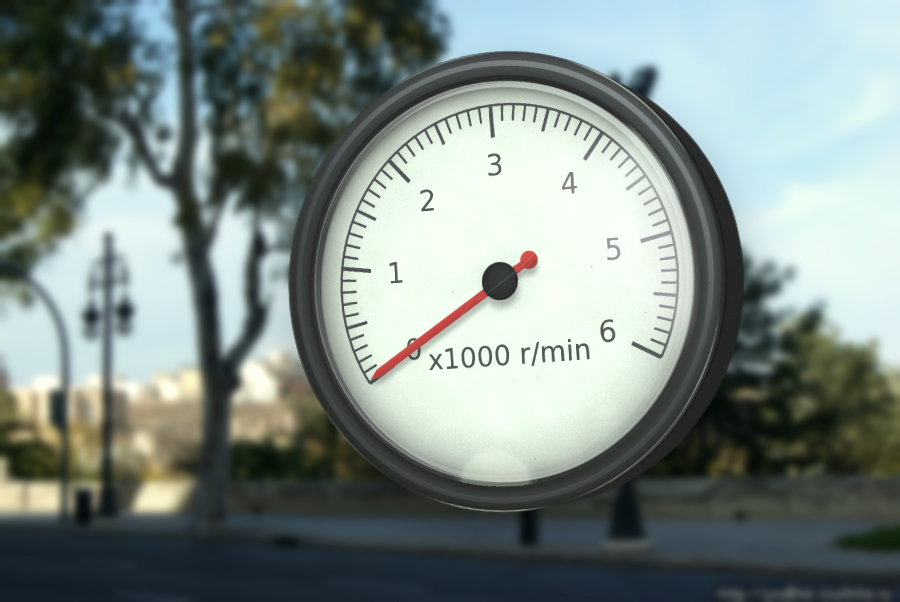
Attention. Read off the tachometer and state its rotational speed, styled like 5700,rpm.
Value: 0,rpm
